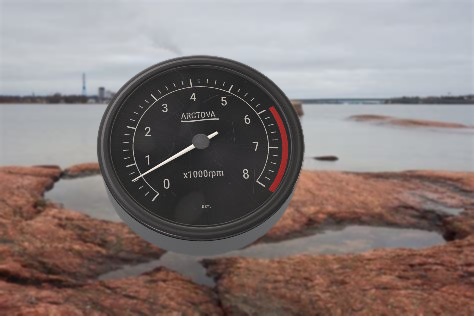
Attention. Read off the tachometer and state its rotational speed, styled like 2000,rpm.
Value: 600,rpm
